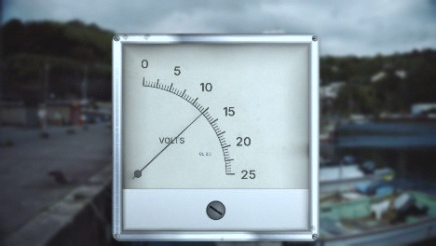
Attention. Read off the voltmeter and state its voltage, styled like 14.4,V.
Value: 12.5,V
